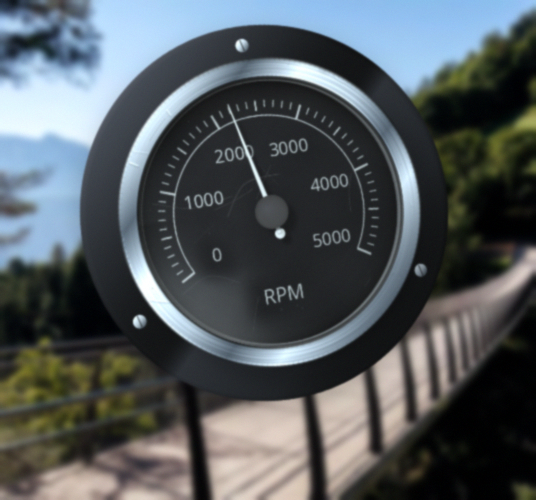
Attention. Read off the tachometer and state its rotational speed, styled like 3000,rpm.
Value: 2200,rpm
